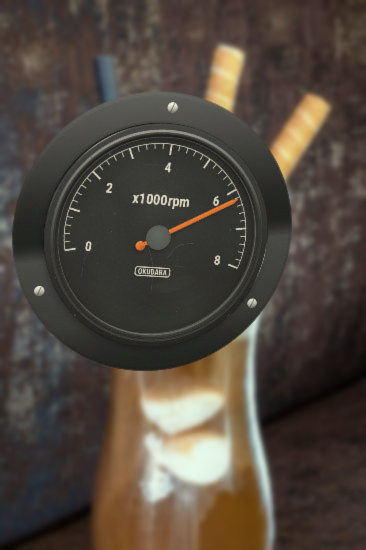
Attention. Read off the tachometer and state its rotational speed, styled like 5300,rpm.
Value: 6200,rpm
